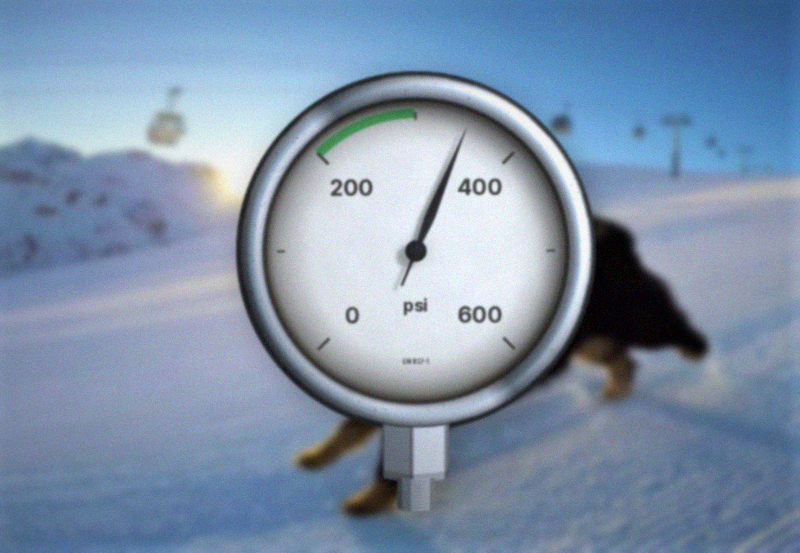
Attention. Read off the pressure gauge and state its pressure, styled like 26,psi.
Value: 350,psi
